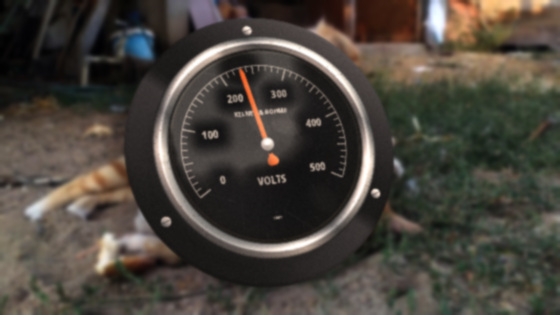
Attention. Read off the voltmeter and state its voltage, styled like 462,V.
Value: 230,V
